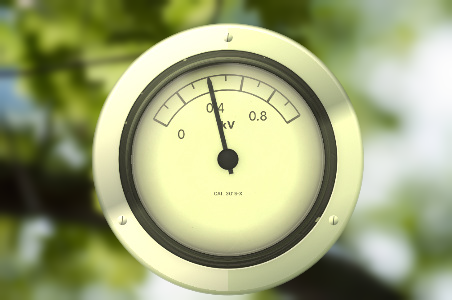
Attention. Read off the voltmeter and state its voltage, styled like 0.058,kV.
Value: 0.4,kV
